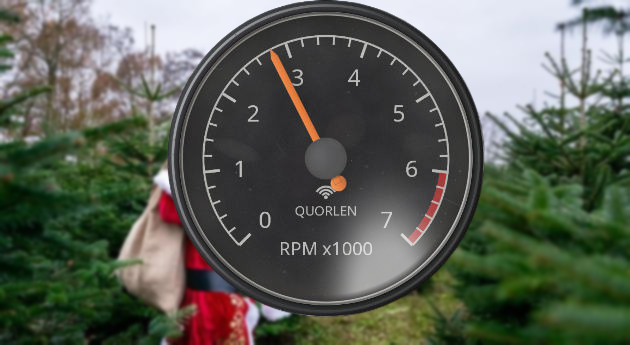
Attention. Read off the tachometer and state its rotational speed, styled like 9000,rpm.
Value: 2800,rpm
